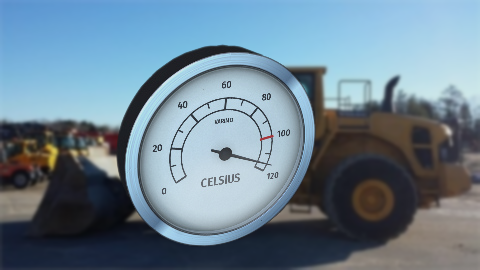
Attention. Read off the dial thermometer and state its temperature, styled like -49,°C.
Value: 115,°C
